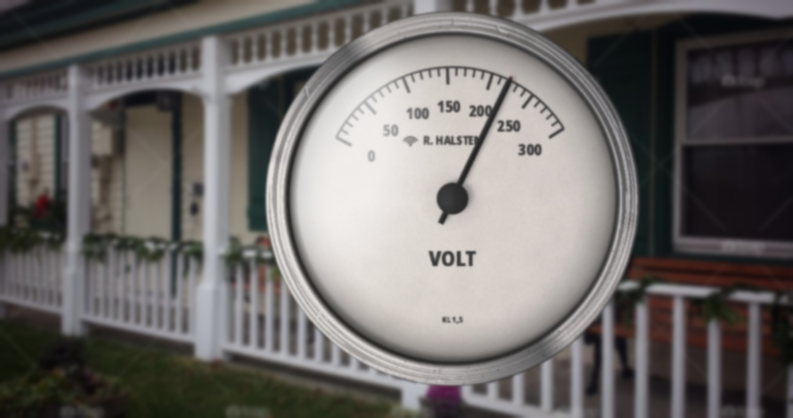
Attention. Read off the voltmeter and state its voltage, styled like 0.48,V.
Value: 220,V
